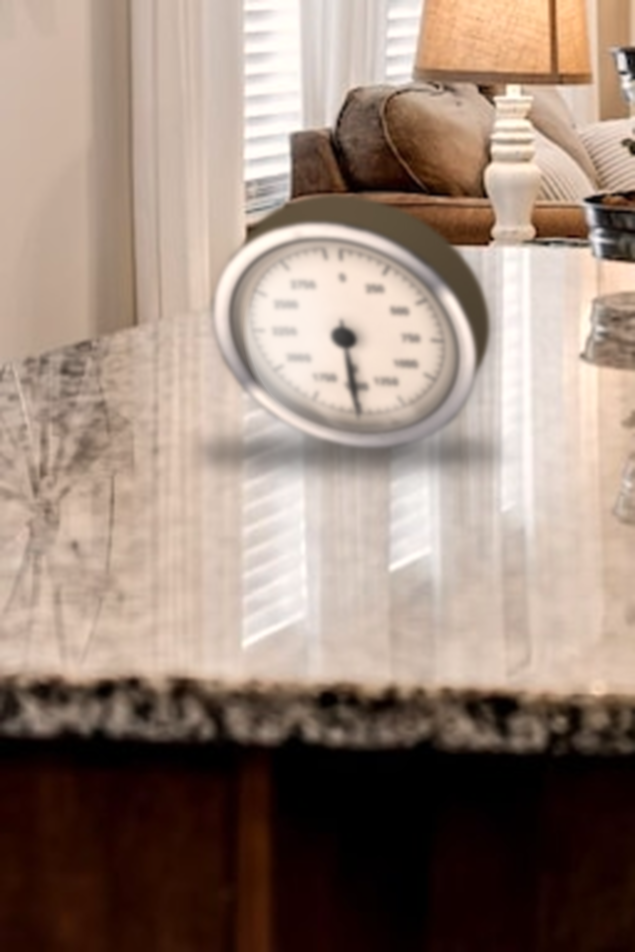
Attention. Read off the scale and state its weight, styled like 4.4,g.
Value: 1500,g
